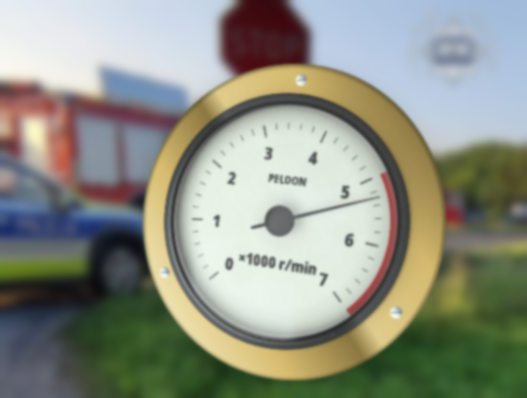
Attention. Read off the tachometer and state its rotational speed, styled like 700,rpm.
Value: 5300,rpm
